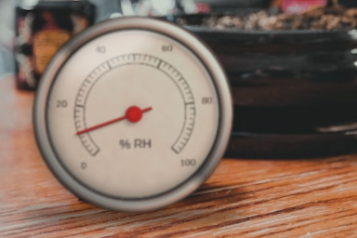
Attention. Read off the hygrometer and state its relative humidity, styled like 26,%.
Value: 10,%
